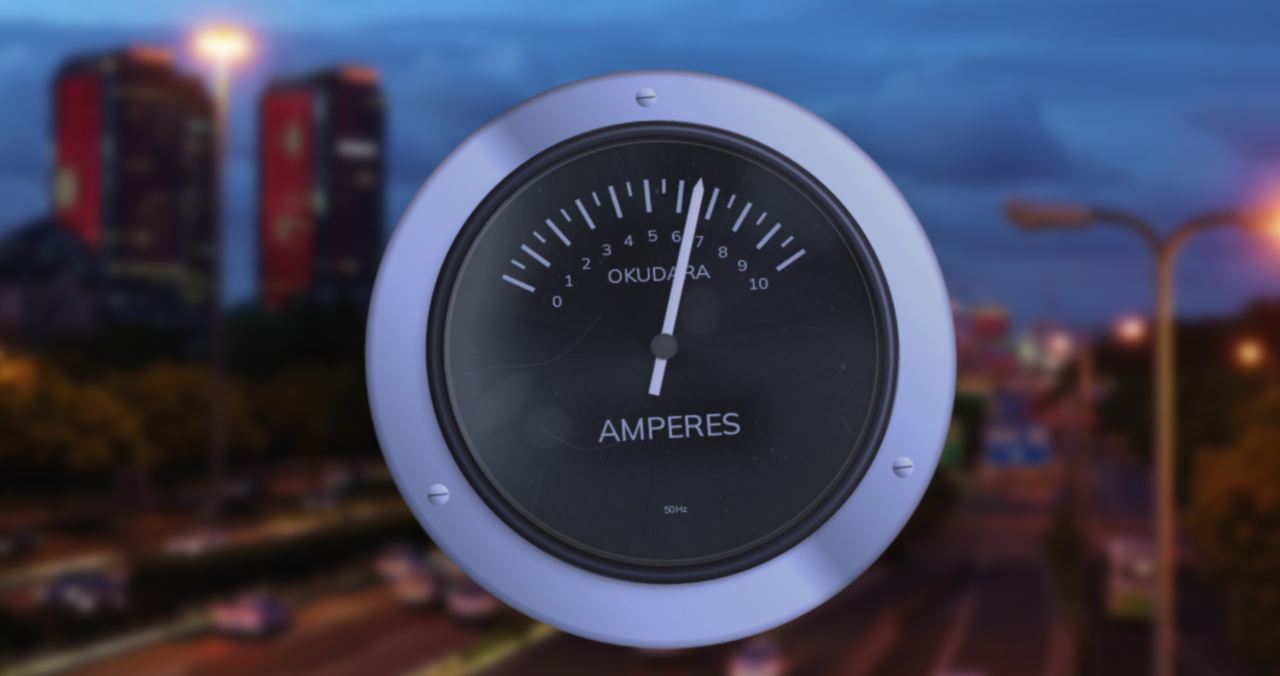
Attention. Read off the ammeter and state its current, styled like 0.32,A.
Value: 6.5,A
